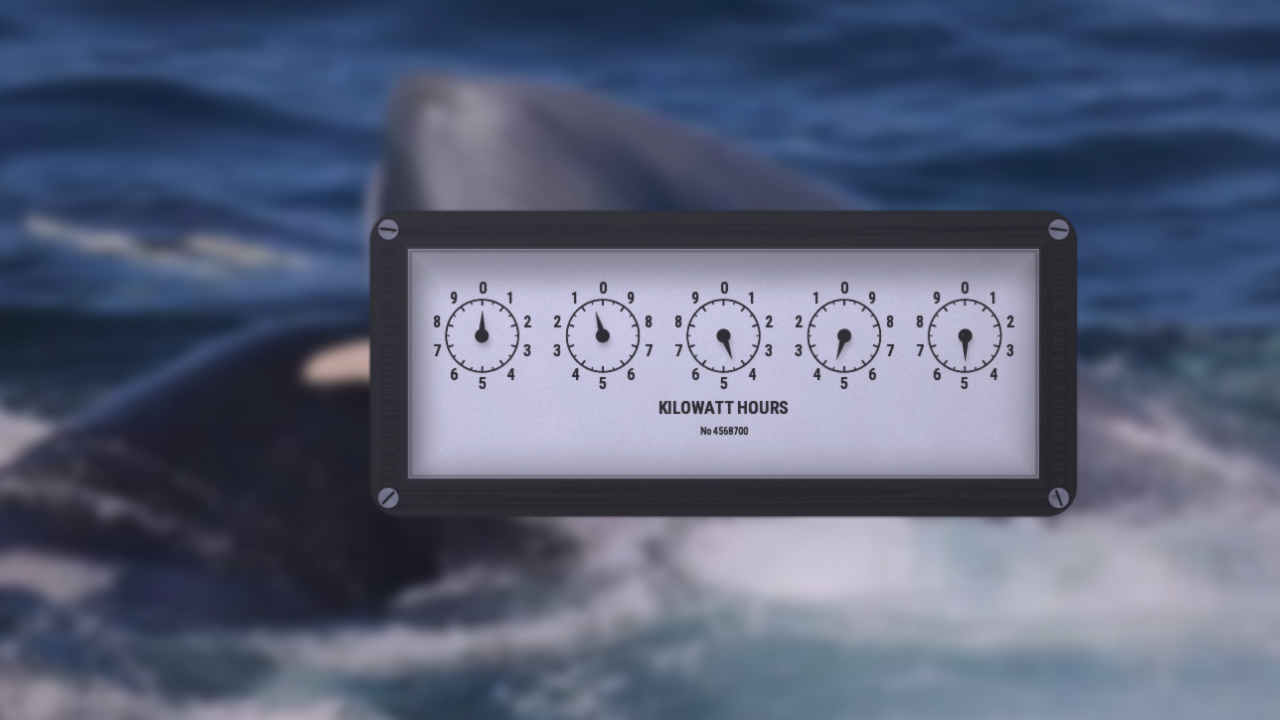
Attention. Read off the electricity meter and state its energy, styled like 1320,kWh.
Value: 445,kWh
